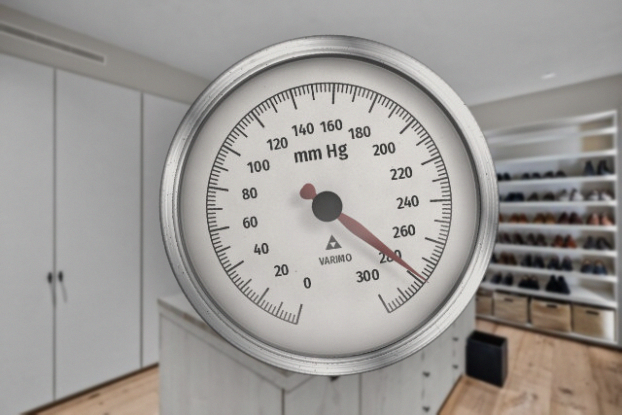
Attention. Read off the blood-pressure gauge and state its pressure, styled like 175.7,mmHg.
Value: 278,mmHg
